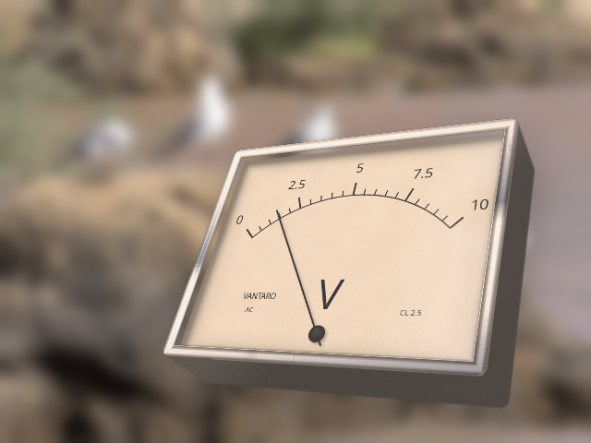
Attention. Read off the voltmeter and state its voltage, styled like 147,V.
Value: 1.5,V
